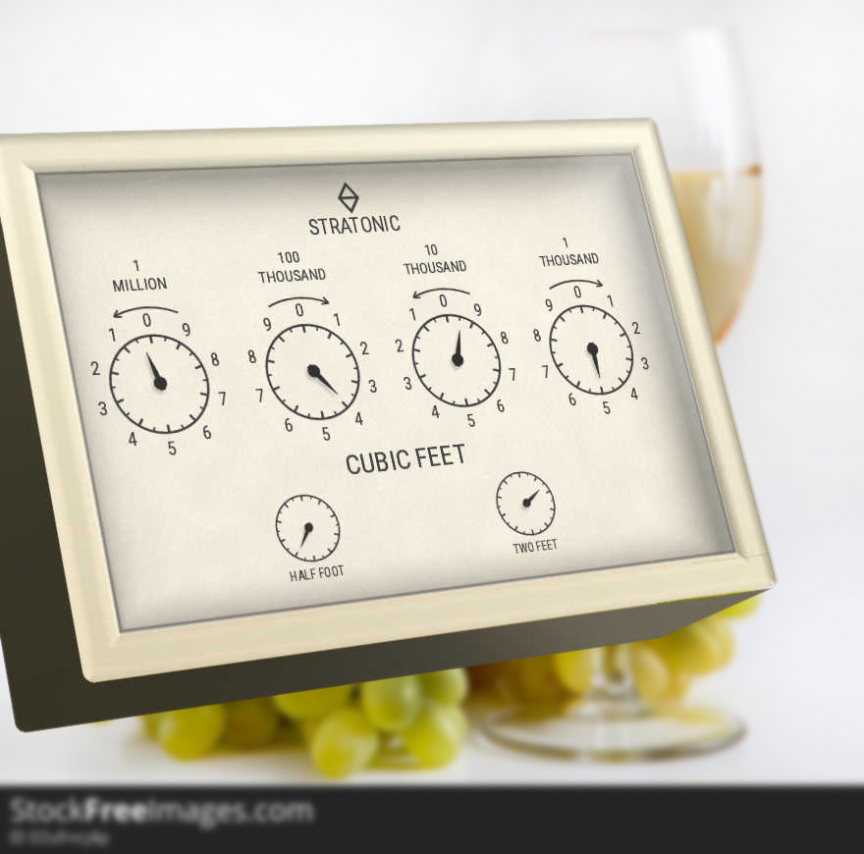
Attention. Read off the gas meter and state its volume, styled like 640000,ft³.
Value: 39500,ft³
